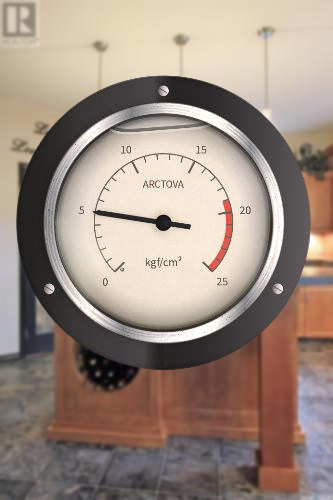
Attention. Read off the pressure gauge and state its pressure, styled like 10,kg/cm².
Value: 5,kg/cm²
